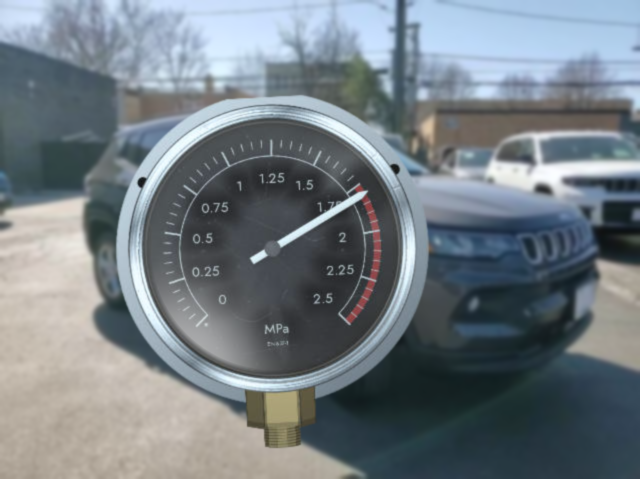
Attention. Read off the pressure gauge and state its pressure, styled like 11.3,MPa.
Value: 1.8,MPa
